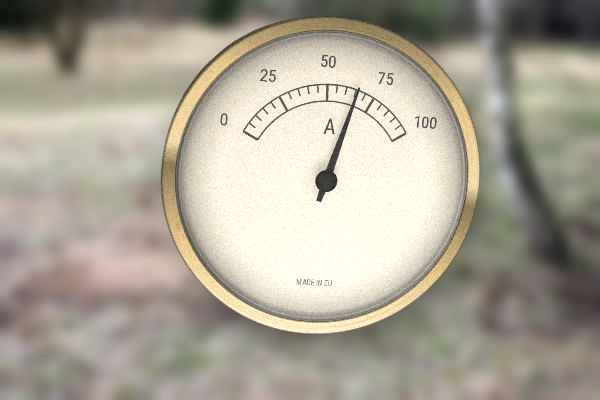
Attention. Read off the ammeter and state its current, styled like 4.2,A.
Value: 65,A
